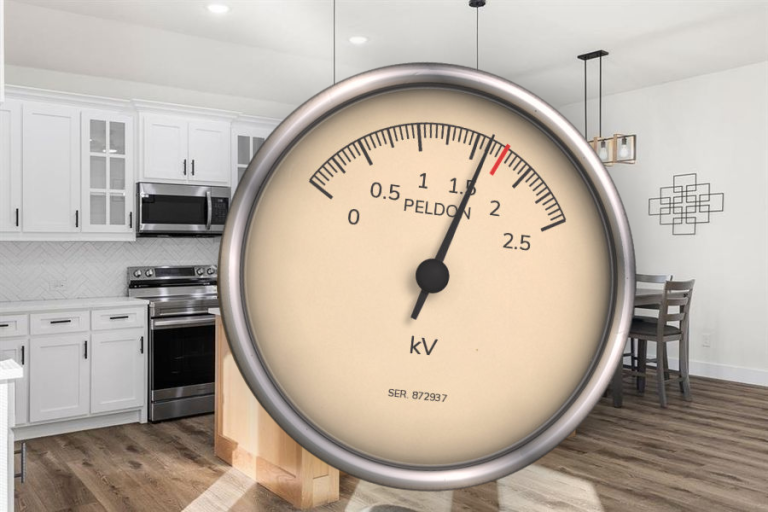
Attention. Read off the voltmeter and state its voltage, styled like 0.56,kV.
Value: 1.6,kV
